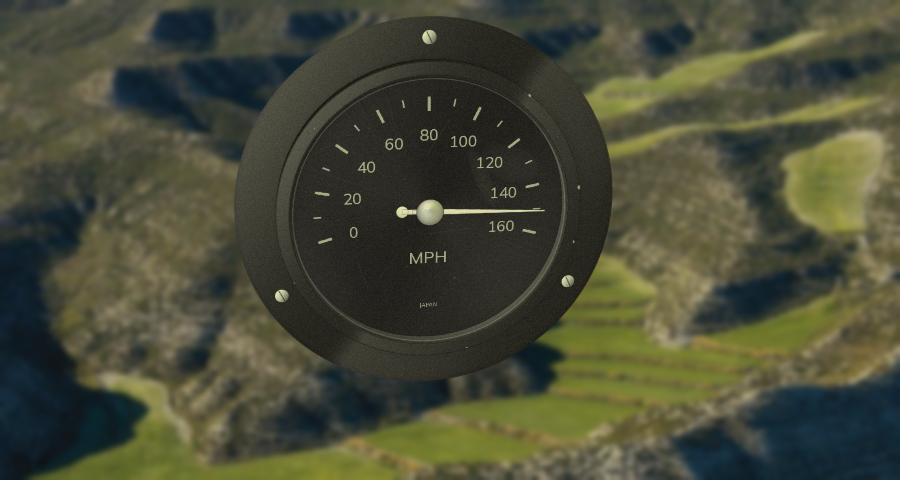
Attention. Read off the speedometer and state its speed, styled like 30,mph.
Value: 150,mph
